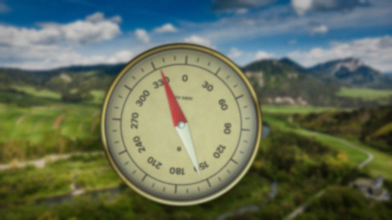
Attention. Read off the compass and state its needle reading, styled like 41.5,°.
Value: 335,°
